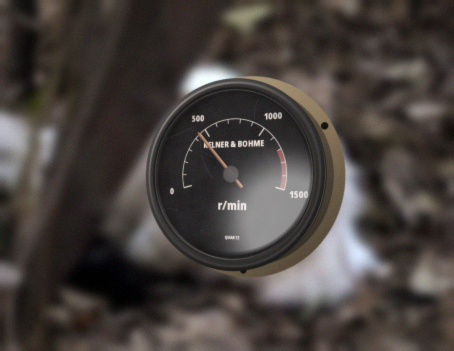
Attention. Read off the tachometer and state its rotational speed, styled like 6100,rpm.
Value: 450,rpm
